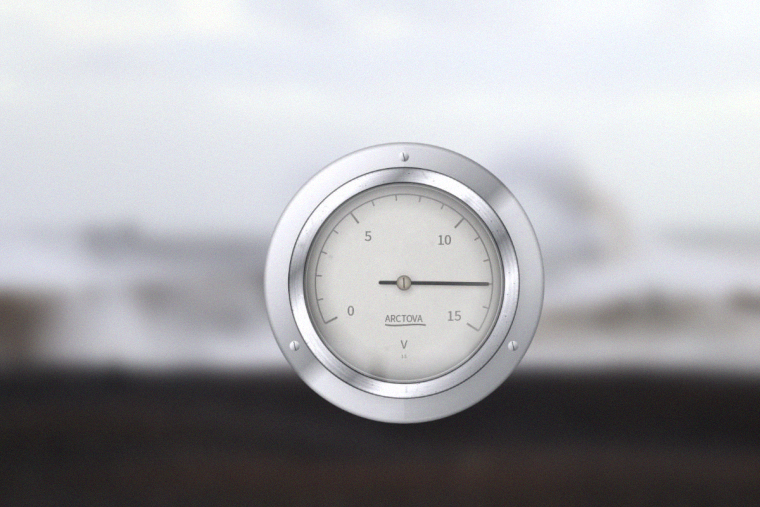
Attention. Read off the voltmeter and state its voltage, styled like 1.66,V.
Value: 13,V
